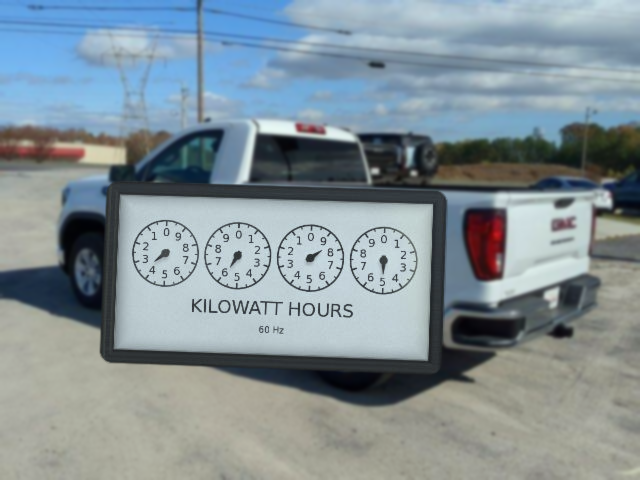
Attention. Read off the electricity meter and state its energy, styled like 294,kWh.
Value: 3585,kWh
